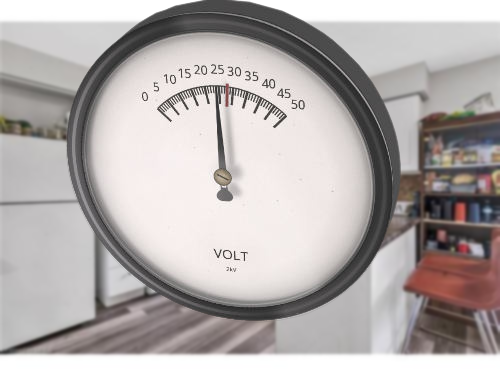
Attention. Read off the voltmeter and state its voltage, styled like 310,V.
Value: 25,V
